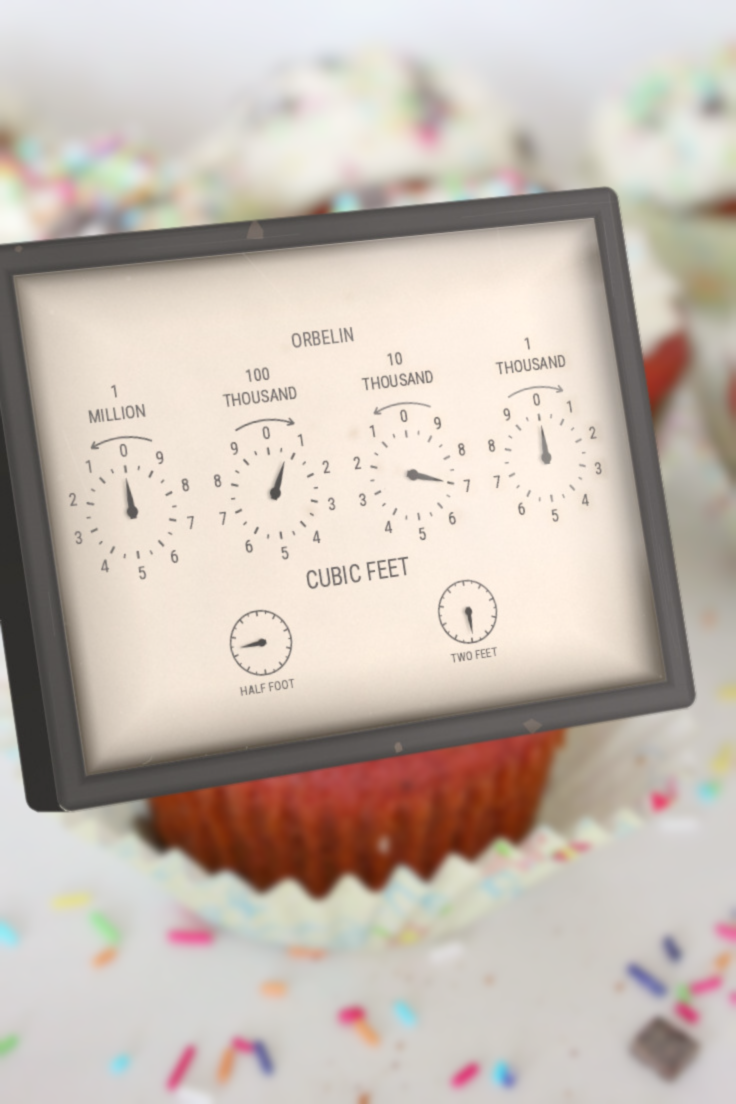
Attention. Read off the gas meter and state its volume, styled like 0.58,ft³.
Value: 7000,ft³
